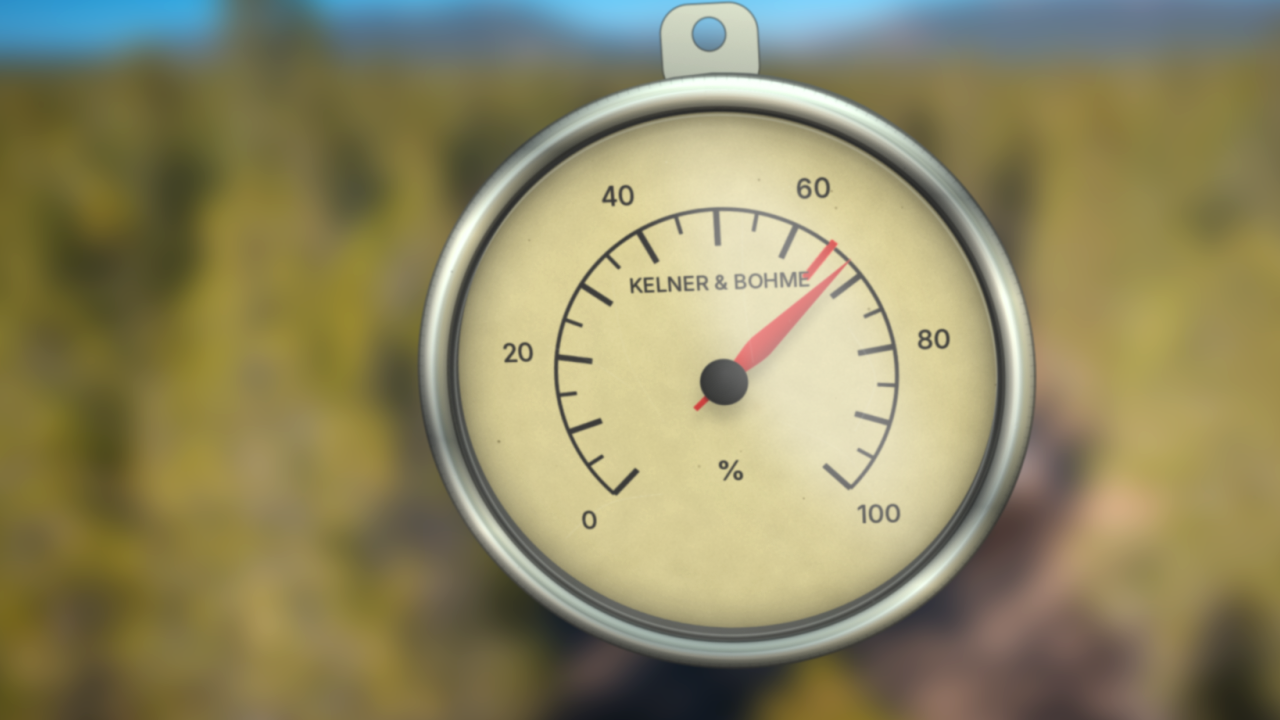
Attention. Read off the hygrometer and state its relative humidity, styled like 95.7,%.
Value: 67.5,%
